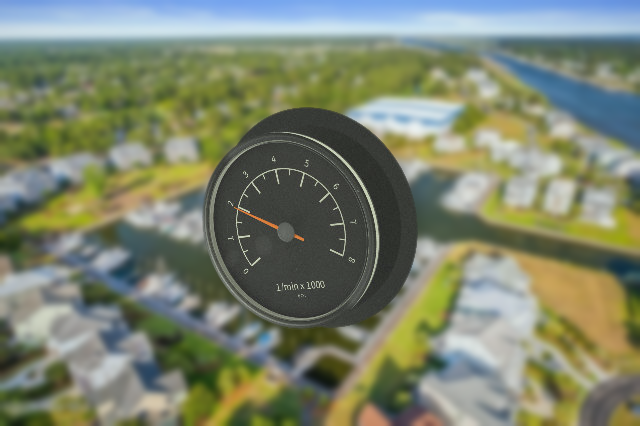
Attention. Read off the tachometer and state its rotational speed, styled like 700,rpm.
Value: 2000,rpm
